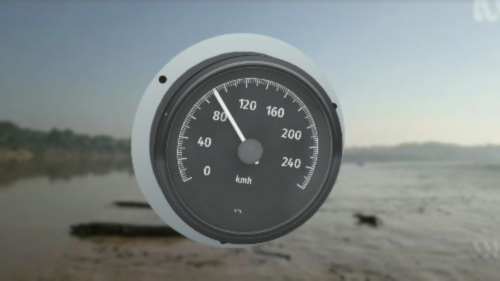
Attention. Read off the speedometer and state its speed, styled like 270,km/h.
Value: 90,km/h
